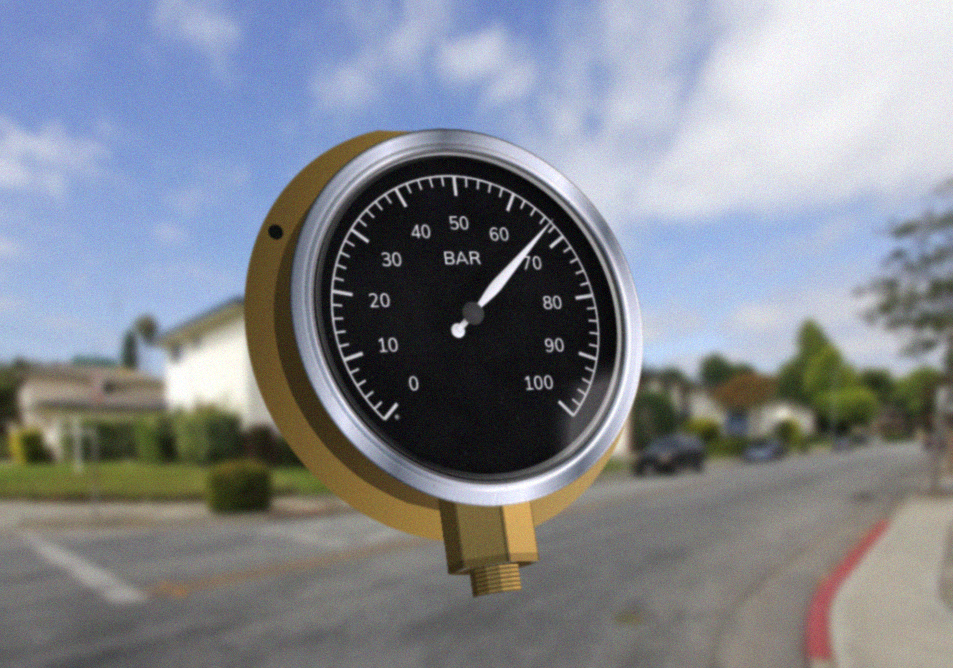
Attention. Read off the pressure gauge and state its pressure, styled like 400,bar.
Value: 67,bar
